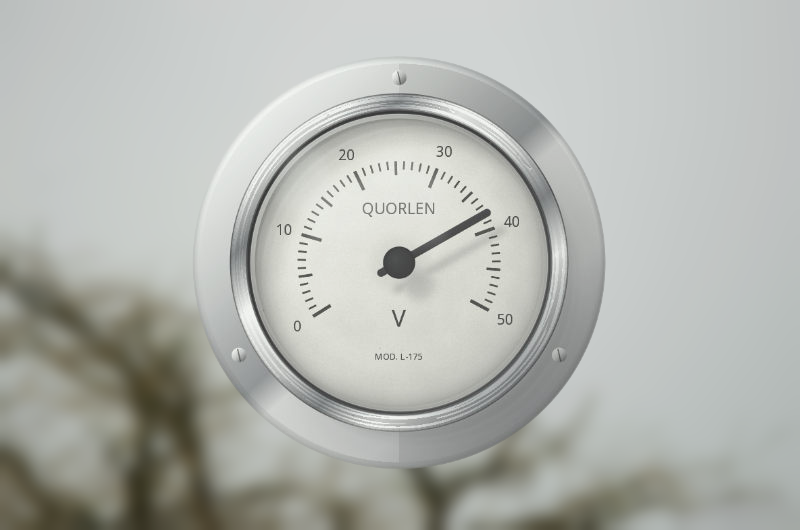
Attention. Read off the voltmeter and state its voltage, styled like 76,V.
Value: 38,V
